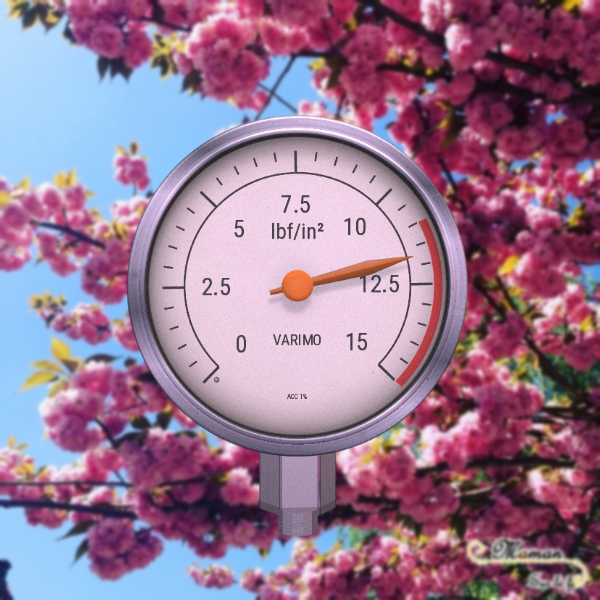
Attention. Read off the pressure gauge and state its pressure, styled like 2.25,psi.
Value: 11.75,psi
